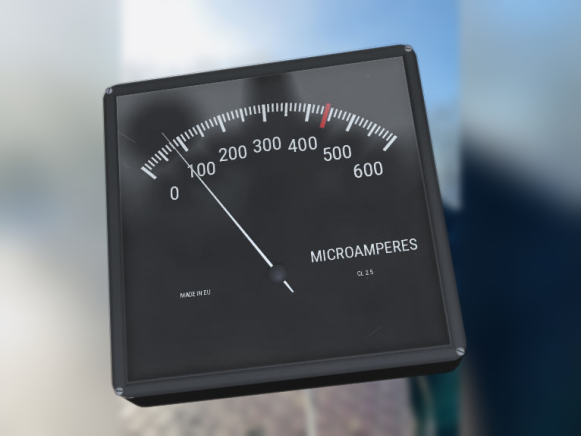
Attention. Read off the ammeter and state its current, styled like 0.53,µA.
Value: 80,µA
